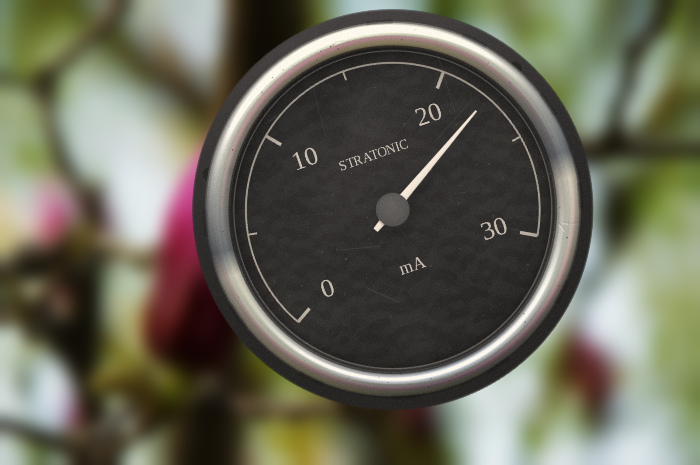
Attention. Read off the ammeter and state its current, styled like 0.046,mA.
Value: 22.5,mA
